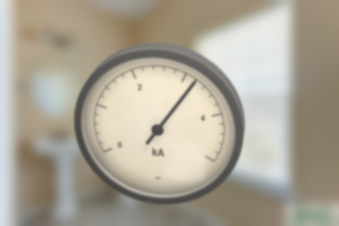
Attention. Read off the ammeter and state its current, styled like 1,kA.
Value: 3.2,kA
